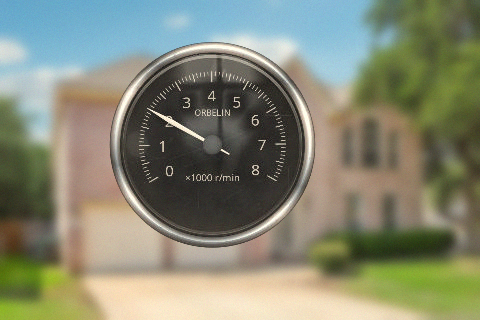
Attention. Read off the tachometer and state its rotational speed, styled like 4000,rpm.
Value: 2000,rpm
